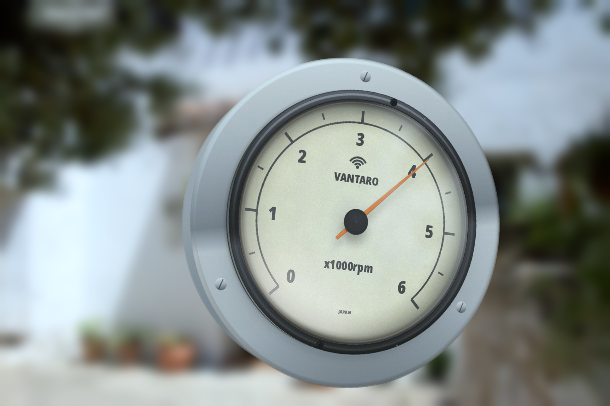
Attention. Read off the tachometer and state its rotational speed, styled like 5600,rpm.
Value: 4000,rpm
